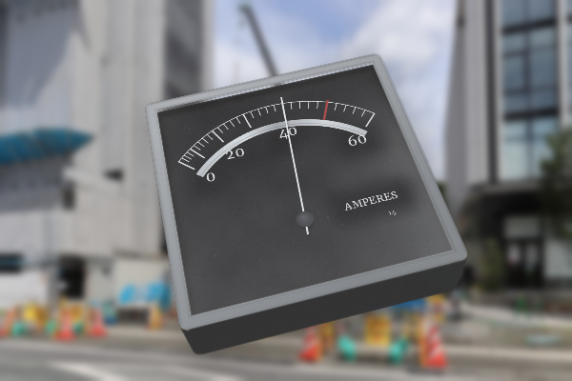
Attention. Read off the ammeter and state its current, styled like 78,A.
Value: 40,A
